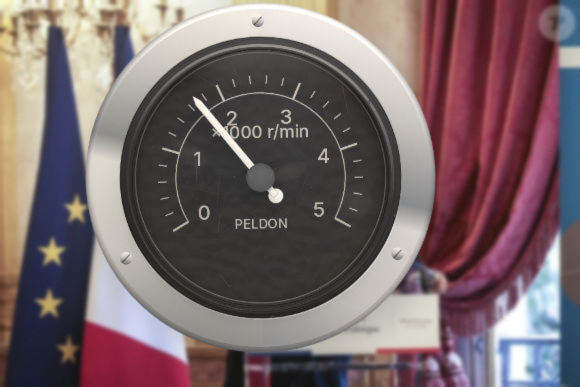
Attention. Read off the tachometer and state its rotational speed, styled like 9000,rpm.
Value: 1700,rpm
